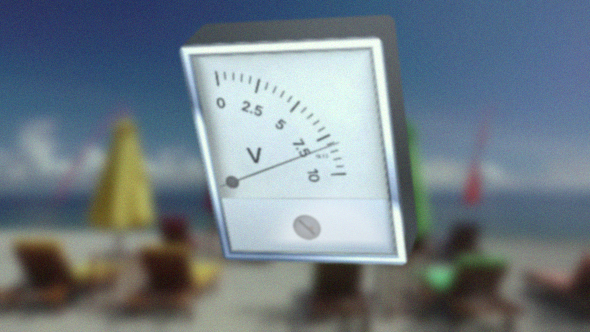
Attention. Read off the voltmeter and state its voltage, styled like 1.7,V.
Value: 8,V
